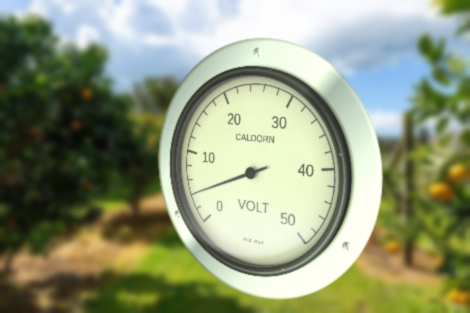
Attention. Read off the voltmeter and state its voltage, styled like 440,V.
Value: 4,V
